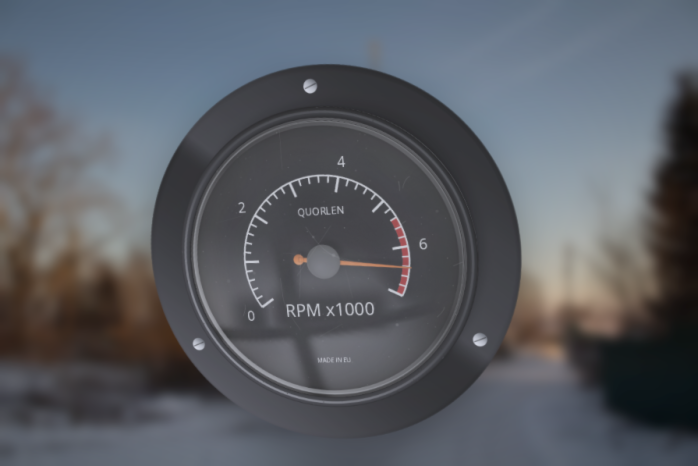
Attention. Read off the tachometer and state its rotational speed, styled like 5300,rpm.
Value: 6400,rpm
